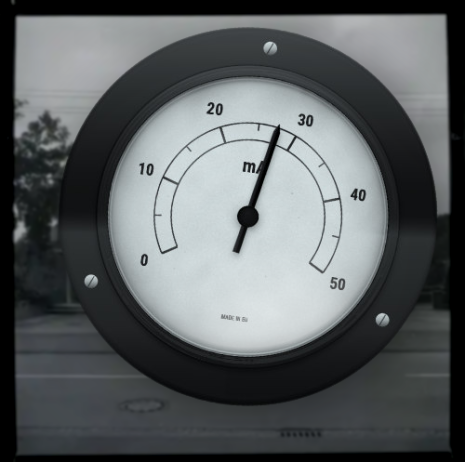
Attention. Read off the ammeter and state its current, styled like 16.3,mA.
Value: 27.5,mA
